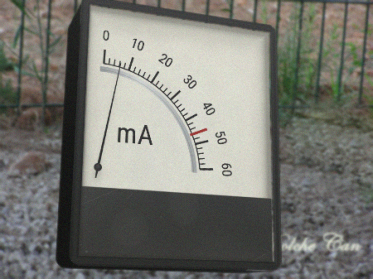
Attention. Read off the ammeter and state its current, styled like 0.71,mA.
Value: 6,mA
